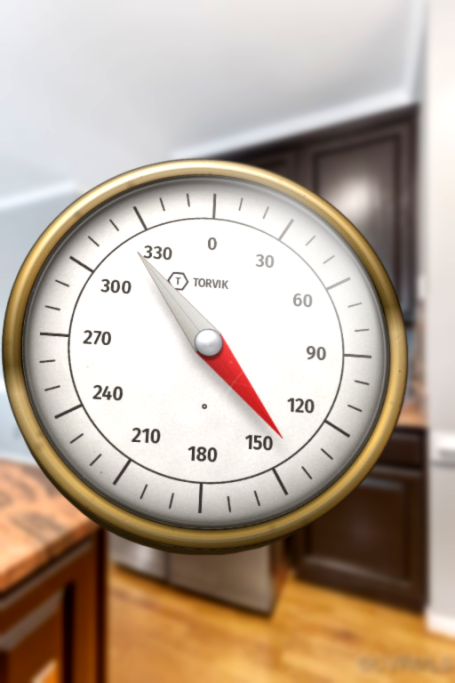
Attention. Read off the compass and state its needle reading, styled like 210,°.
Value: 140,°
